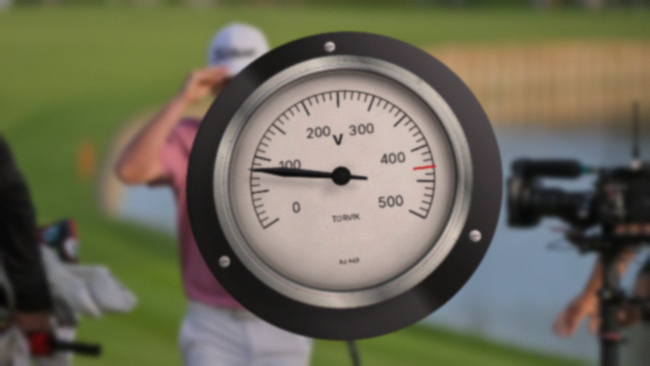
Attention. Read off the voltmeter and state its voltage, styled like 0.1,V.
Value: 80,V
